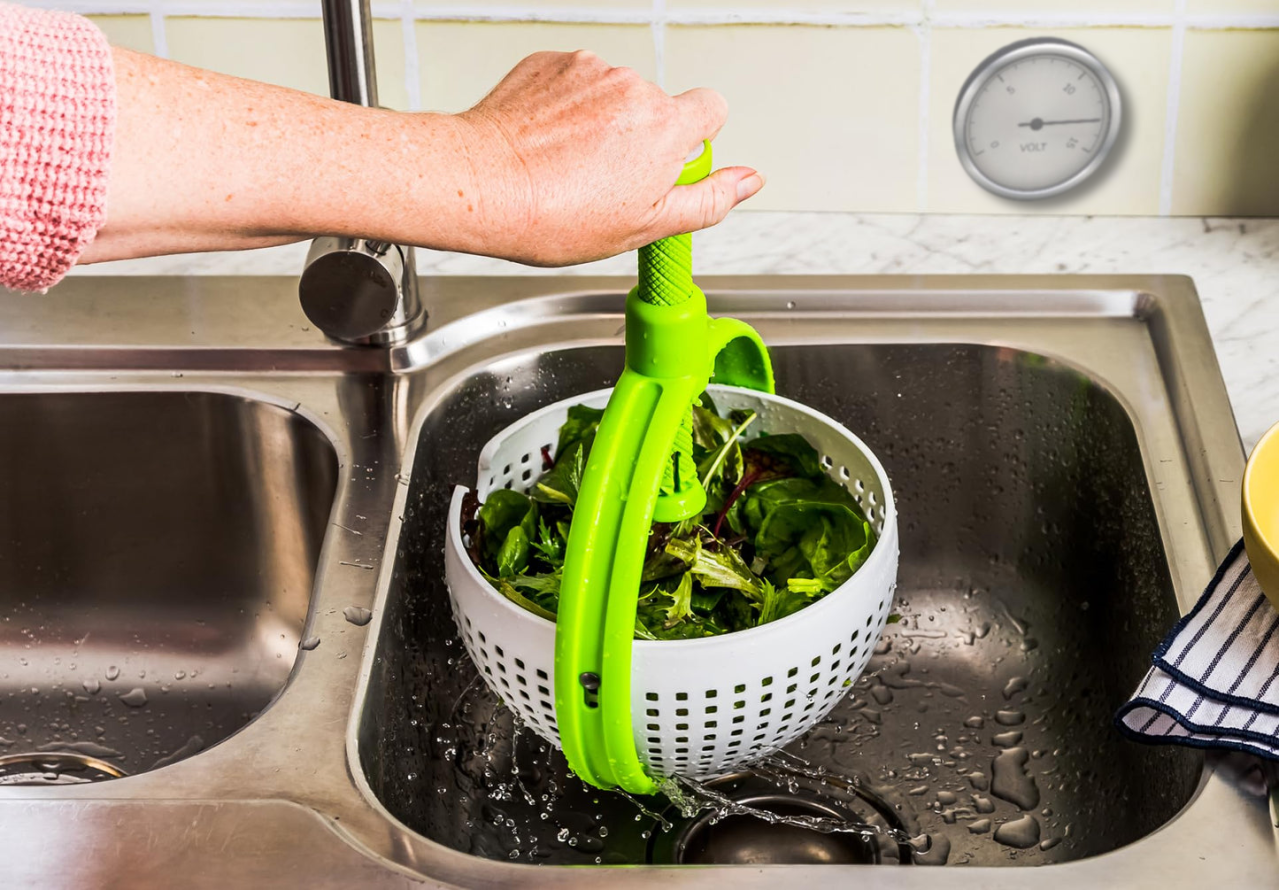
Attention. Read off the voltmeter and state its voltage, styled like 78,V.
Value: 13,V
